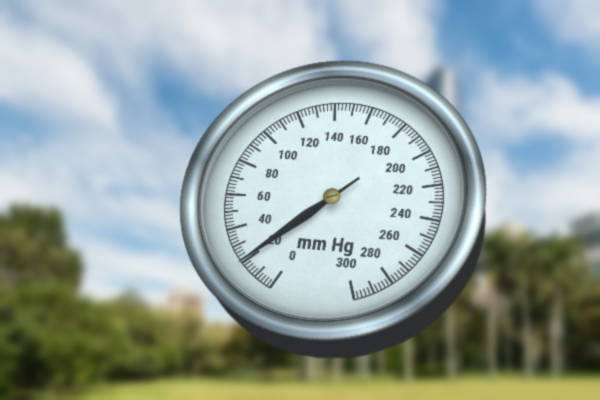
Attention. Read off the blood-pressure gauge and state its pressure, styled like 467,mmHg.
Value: 20,mmHg
